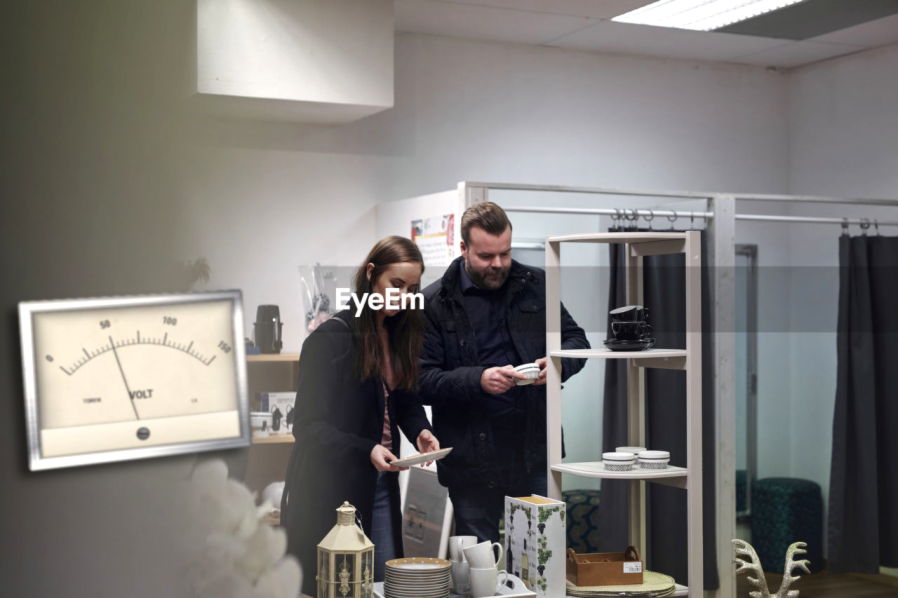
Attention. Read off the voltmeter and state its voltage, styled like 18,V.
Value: 50,V
